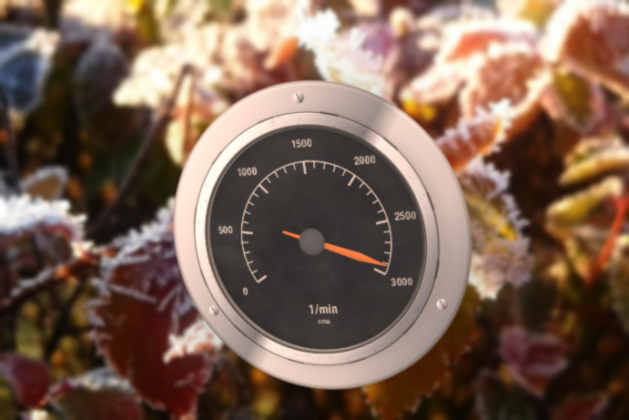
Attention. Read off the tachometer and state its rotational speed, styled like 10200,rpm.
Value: 2900,rpm
